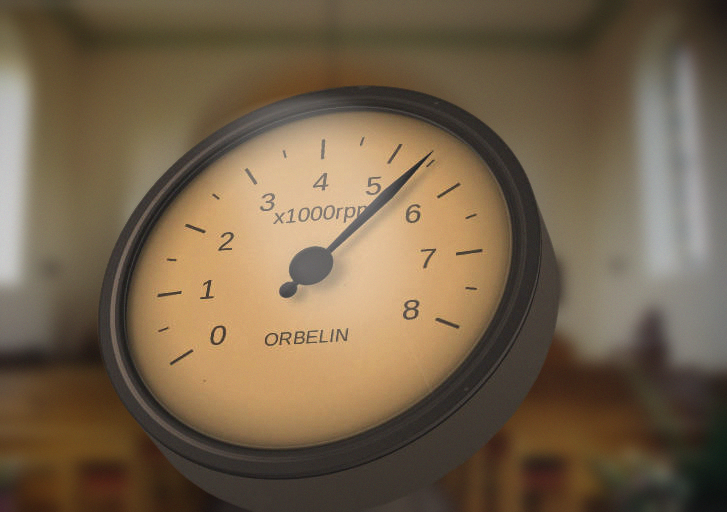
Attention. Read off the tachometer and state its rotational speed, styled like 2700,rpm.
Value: 5500,rpm
